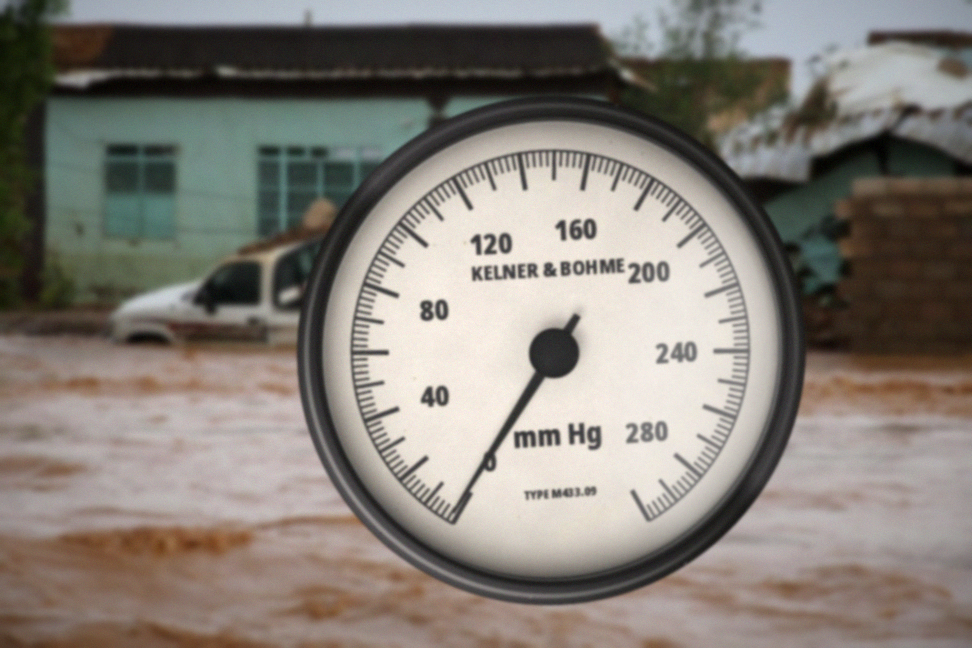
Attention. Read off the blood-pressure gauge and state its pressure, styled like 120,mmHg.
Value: 2,mmHg
